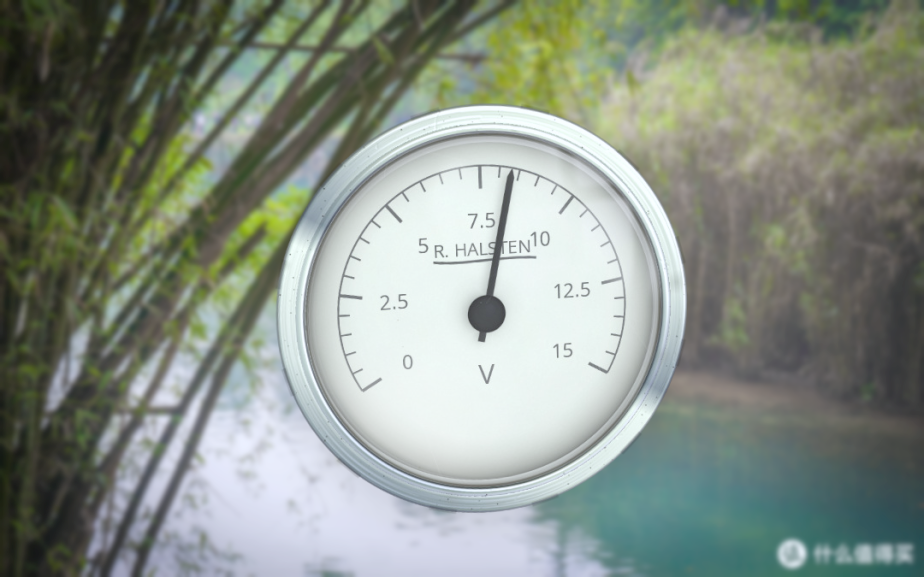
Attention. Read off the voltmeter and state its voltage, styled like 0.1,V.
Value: 8.25,V
